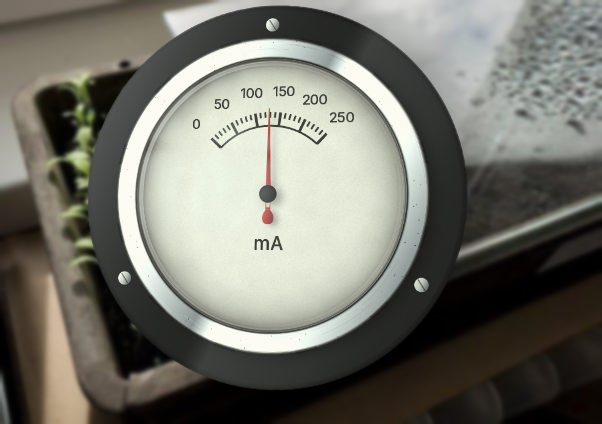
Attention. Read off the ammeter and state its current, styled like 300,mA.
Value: 130,mA
